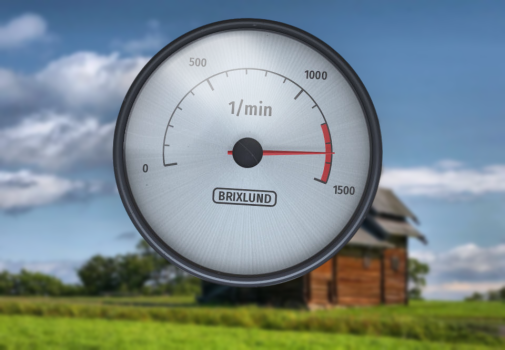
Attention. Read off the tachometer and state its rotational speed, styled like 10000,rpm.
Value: 1350,rpm
